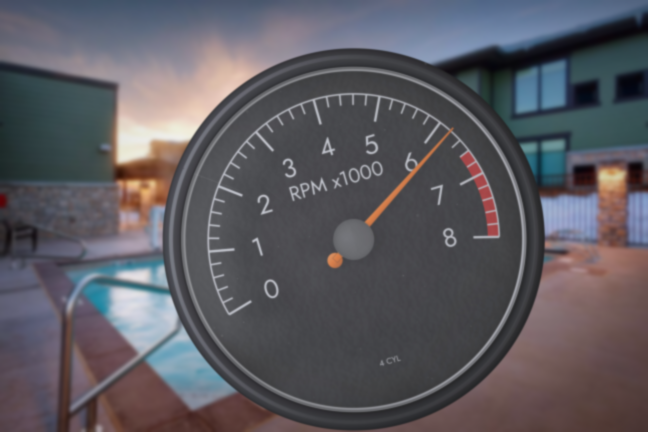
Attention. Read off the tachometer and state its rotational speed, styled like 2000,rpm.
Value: 6200,rpm
